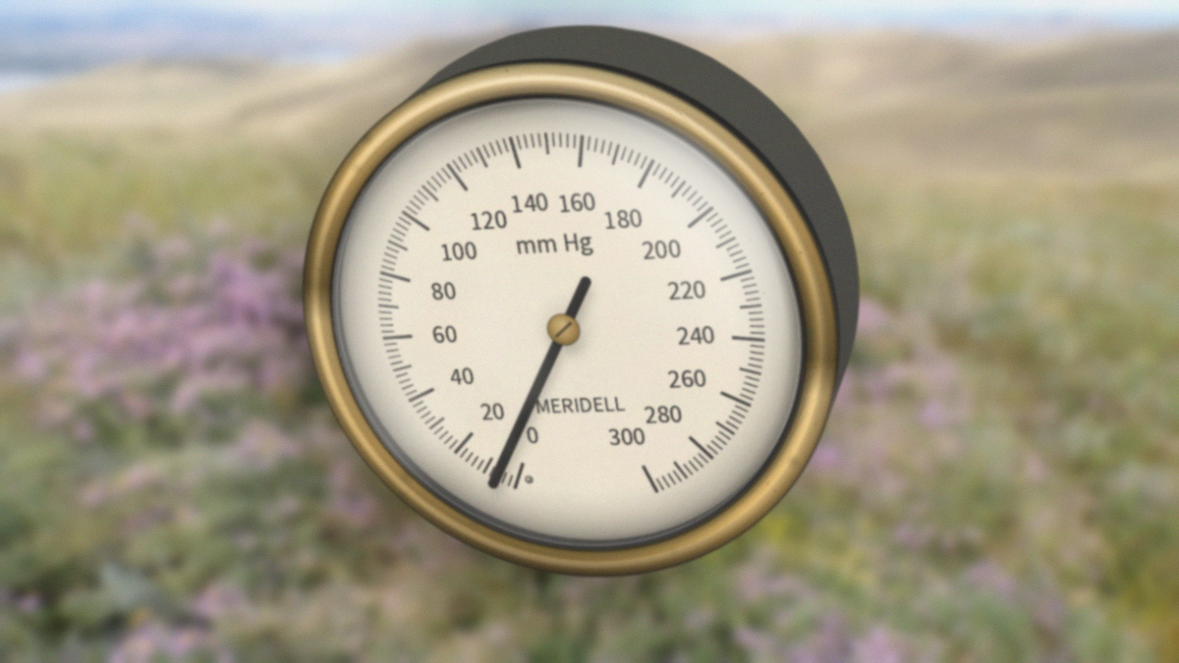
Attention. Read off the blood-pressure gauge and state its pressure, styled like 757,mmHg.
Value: 6,mmHg
